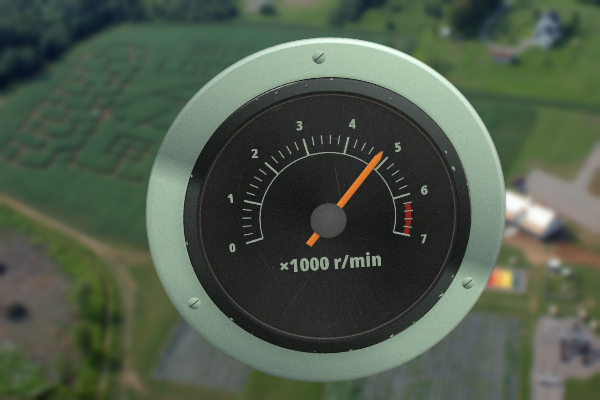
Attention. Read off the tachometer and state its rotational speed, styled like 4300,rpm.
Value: 4800,rpm
